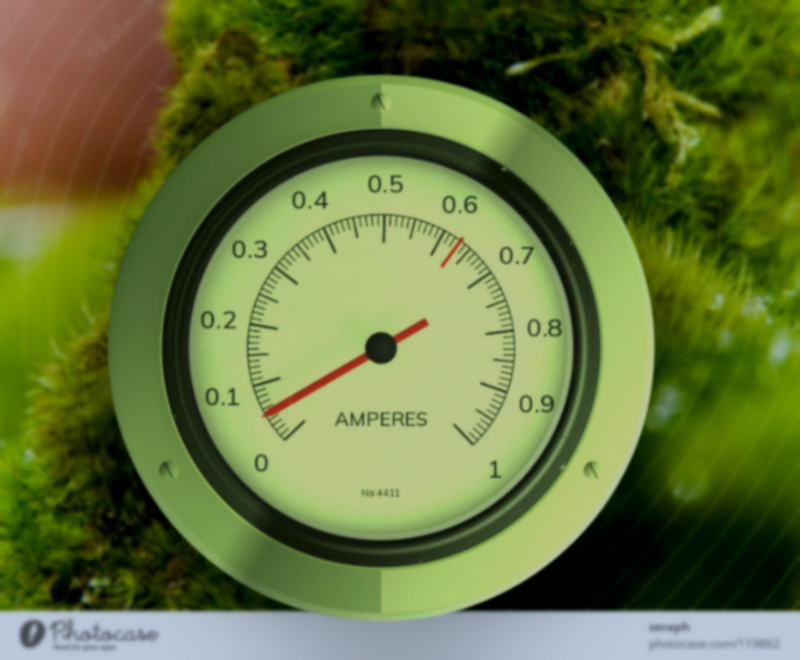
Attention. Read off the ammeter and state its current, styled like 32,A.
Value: 0.05,A
